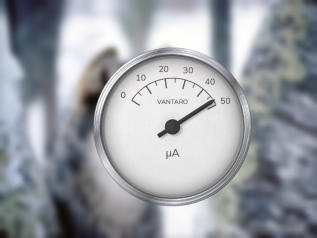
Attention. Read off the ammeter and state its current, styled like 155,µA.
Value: 47.5,µA
